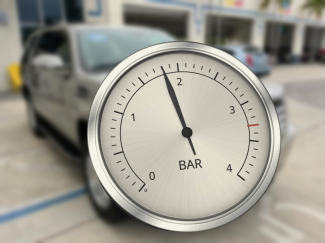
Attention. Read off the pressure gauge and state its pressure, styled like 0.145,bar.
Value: 1.8,bar
